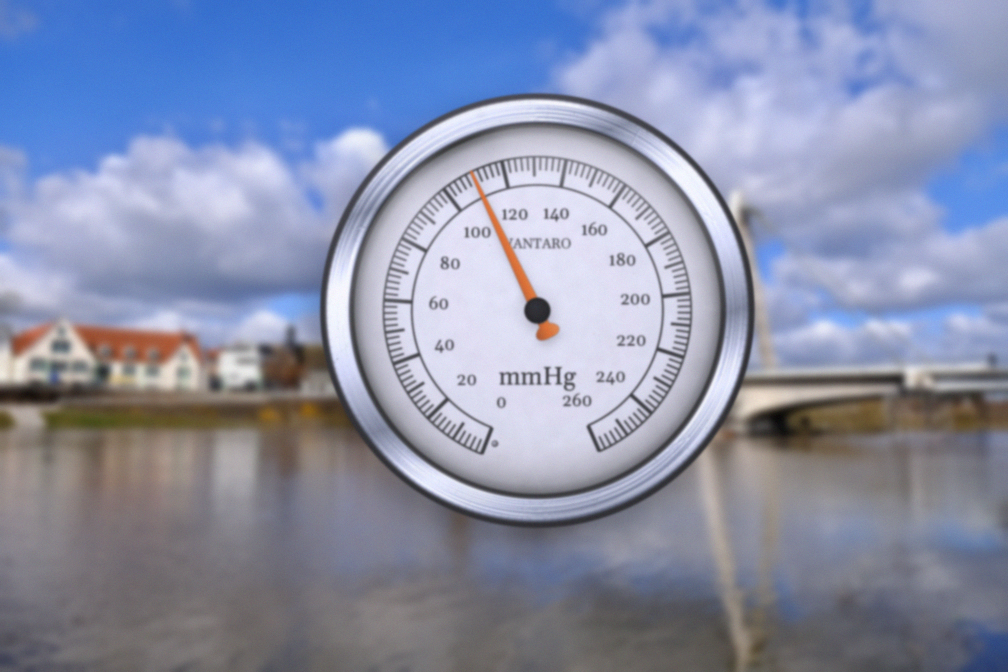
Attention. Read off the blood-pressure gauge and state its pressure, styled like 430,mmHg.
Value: 110,mmHg
